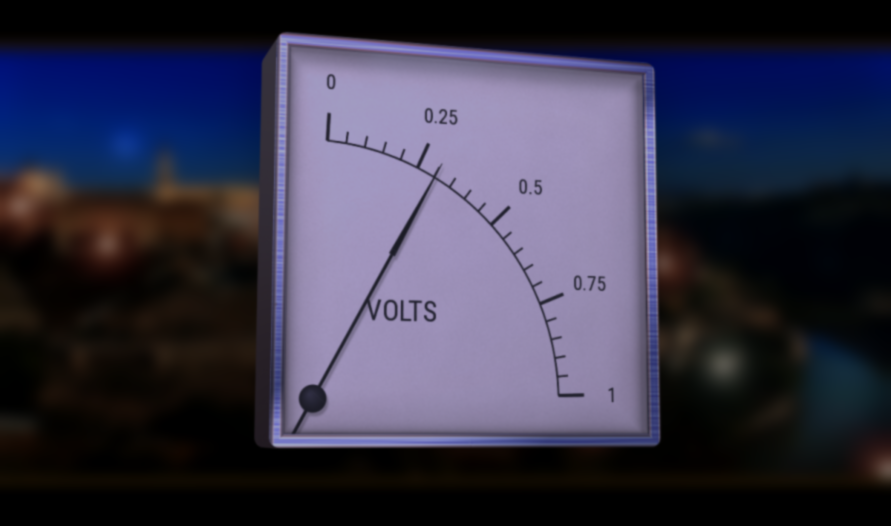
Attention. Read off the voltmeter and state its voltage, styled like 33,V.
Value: 0.3,V
